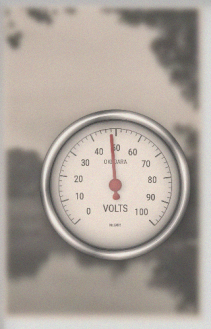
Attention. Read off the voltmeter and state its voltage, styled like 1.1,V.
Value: 48,V
